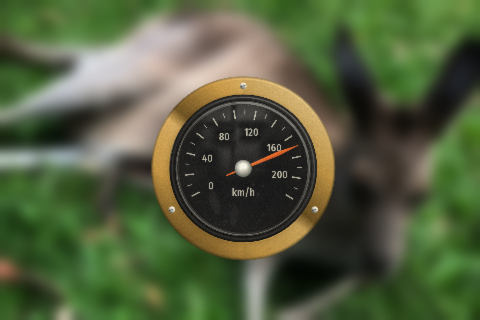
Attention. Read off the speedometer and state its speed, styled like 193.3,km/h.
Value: 170,km/h
